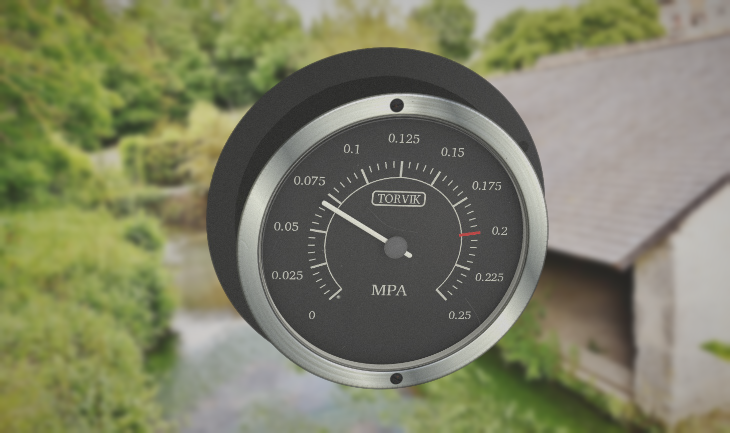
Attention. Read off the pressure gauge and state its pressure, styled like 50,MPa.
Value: 0.07,MPa
